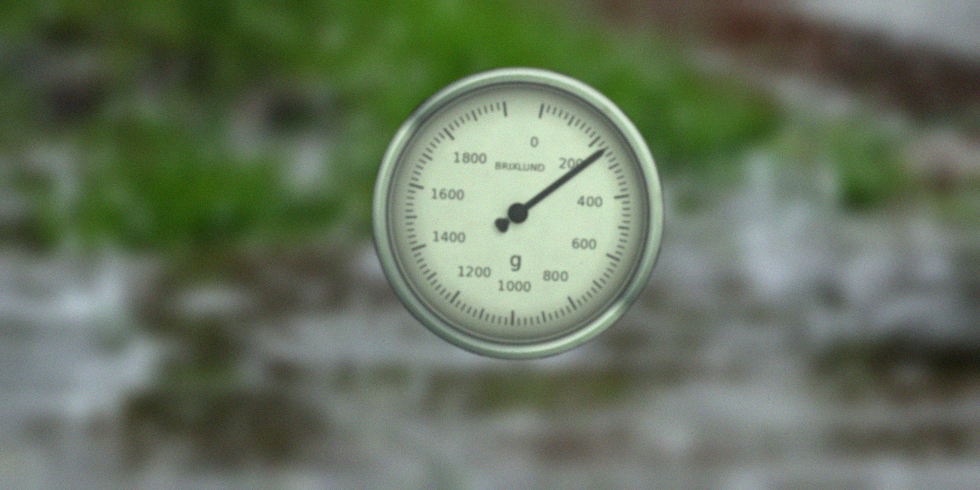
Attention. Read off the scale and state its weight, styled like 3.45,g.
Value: 240,g
